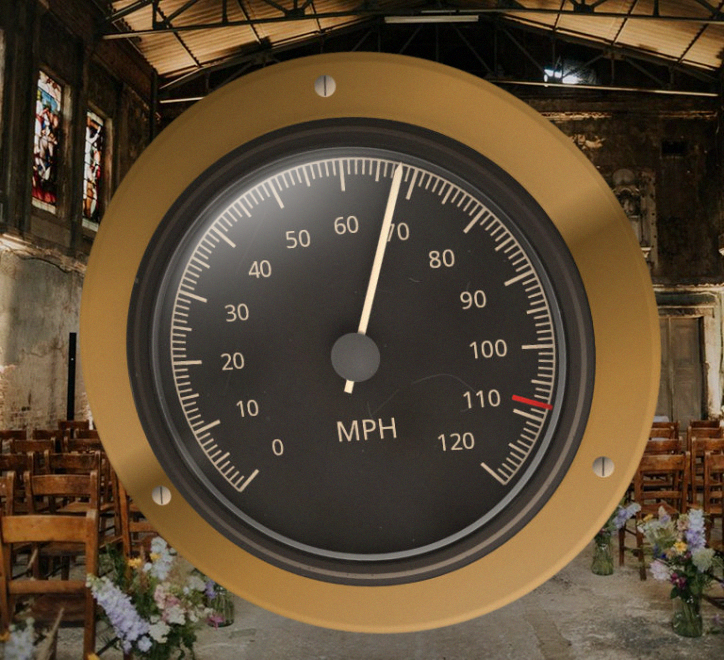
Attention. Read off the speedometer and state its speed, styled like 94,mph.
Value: 68,mph
